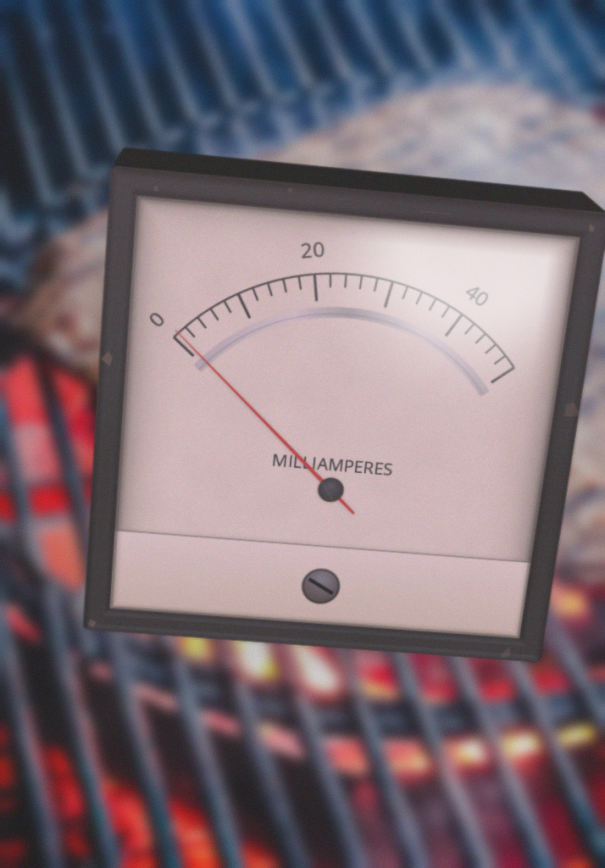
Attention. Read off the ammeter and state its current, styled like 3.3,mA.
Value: 1,mA
